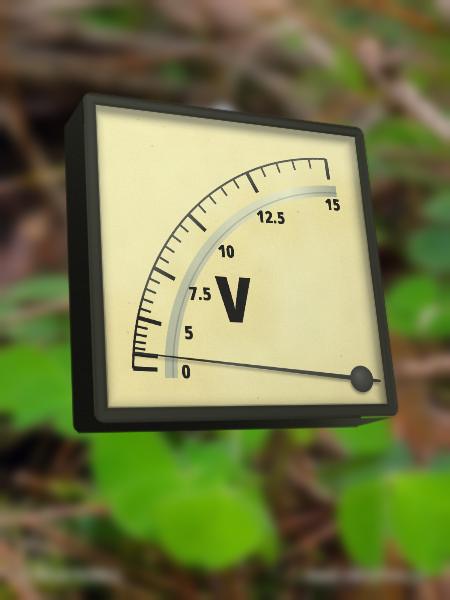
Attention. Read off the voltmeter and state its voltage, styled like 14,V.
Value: 2.5,V
